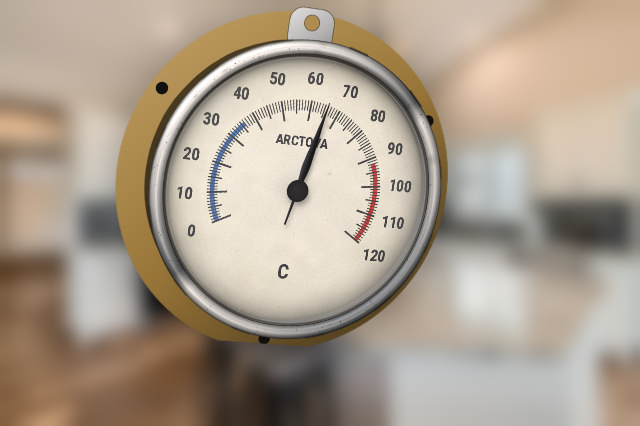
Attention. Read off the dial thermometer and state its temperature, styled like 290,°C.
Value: 65,°C
